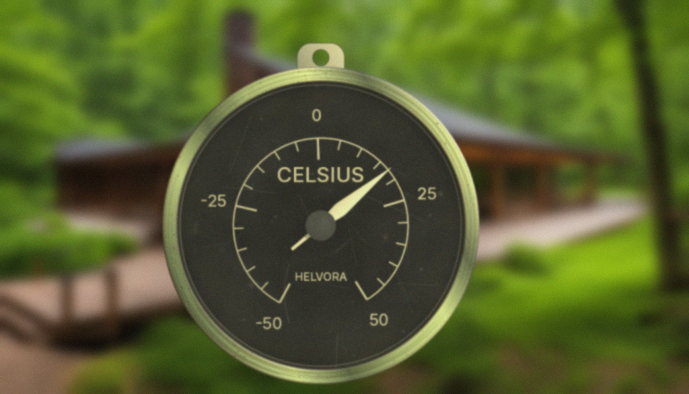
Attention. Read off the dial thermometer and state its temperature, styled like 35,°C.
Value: 17.5,°C
